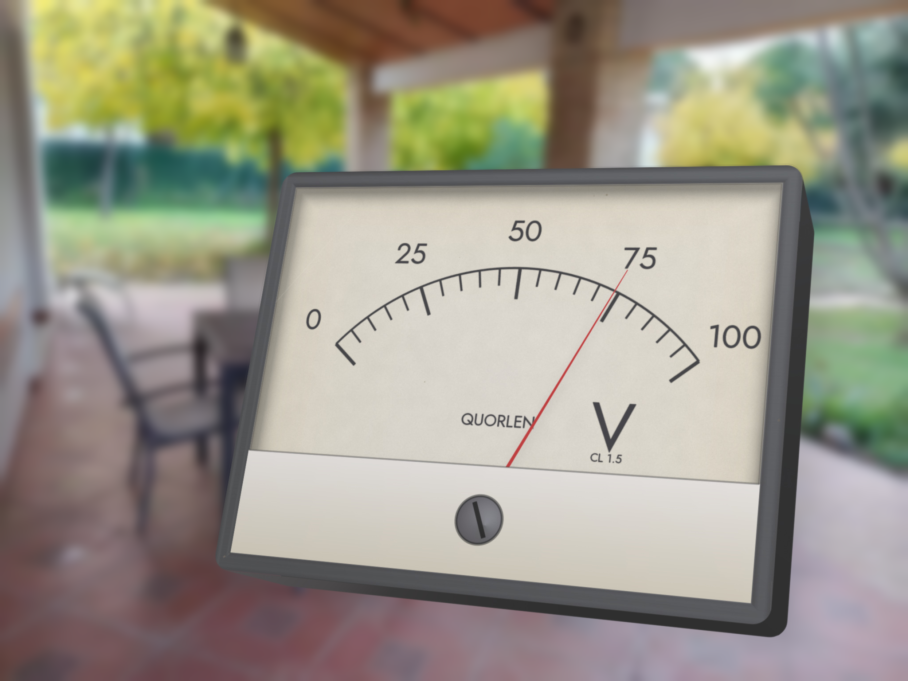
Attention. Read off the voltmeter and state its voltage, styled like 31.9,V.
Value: 75,V
